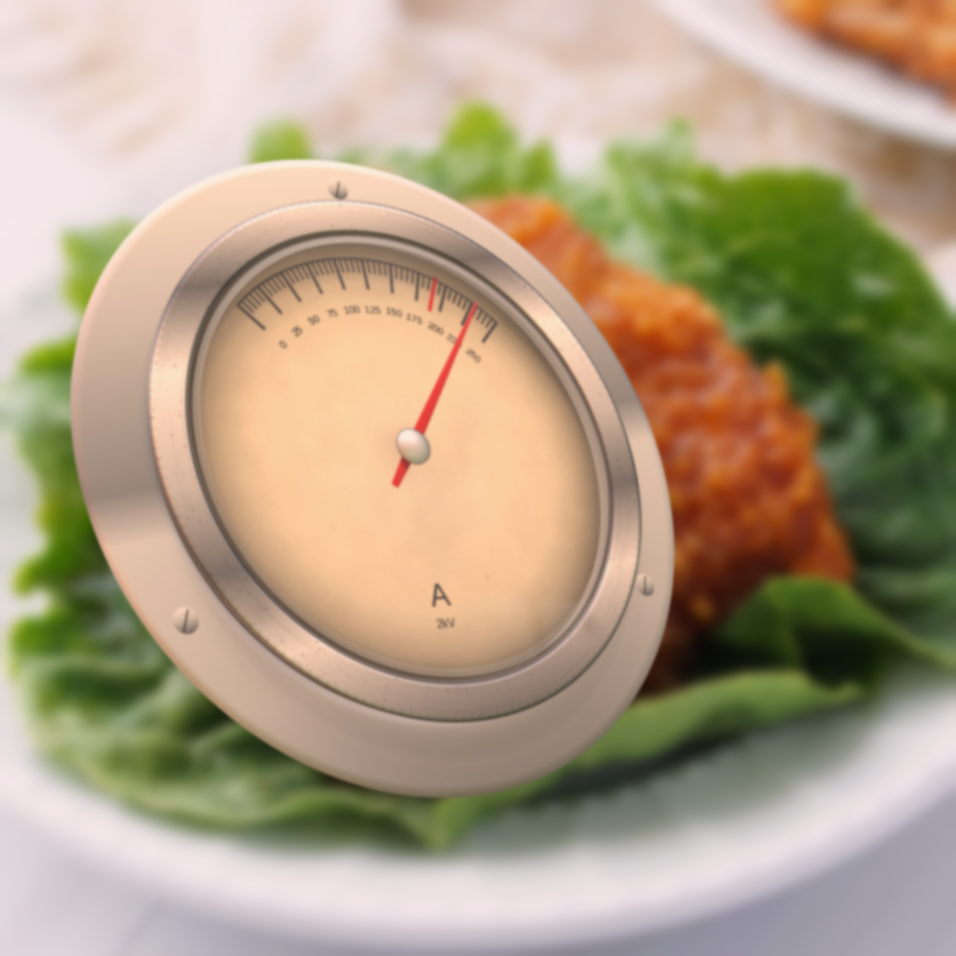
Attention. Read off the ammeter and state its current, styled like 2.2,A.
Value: 225,A
